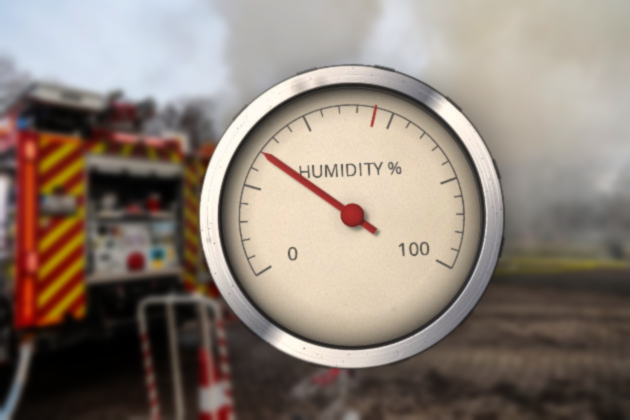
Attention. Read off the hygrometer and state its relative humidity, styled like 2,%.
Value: 28,%
